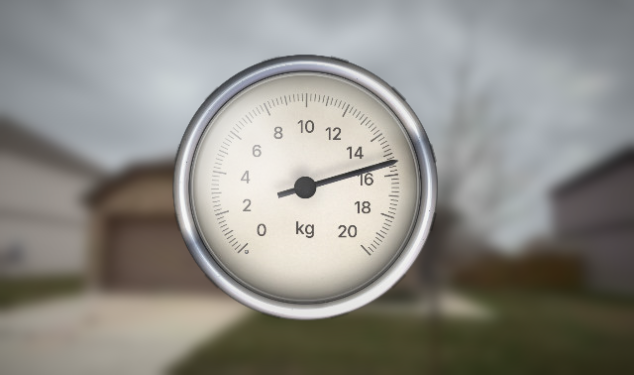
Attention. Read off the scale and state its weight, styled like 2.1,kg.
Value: 15.4,kg
